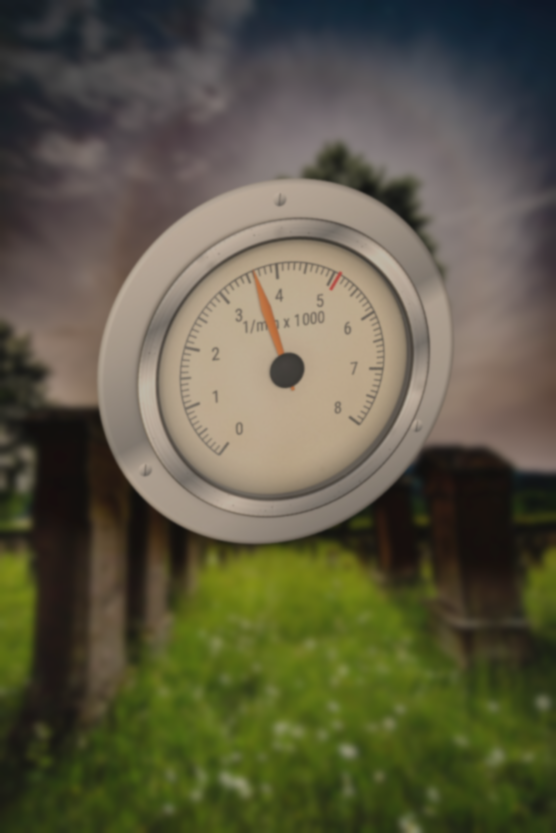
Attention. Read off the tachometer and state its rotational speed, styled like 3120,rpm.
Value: 3600,rpm
